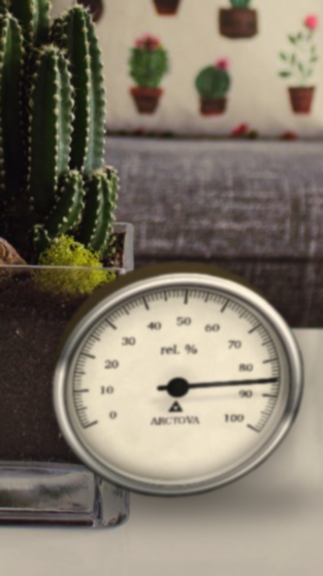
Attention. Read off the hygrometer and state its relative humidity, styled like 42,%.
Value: 85,%
